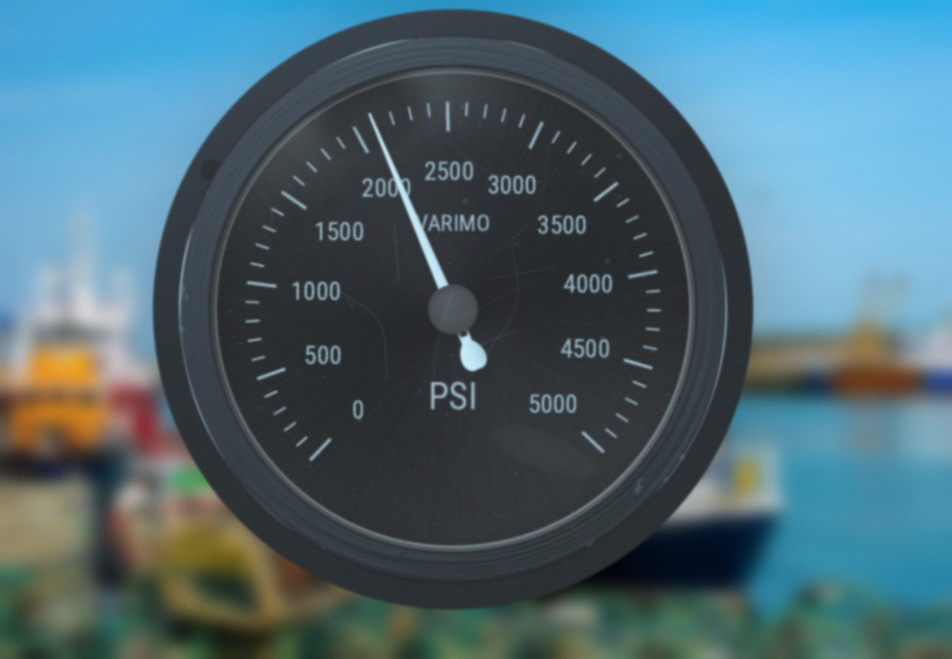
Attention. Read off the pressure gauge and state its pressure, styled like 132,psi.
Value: 2100,psi
